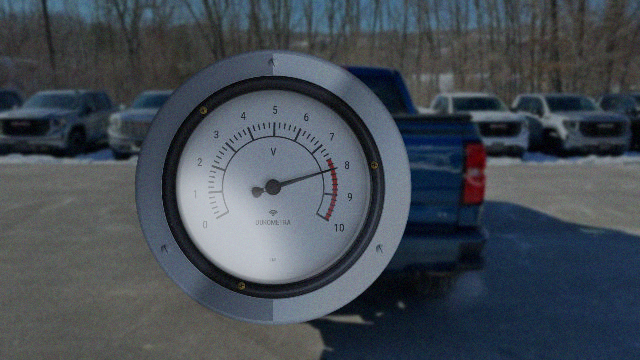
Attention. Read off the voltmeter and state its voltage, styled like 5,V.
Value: 8,V
